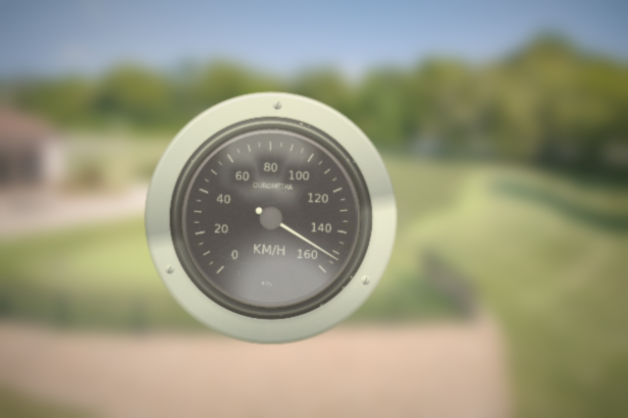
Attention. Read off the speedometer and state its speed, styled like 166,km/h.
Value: 152.5,km/h
